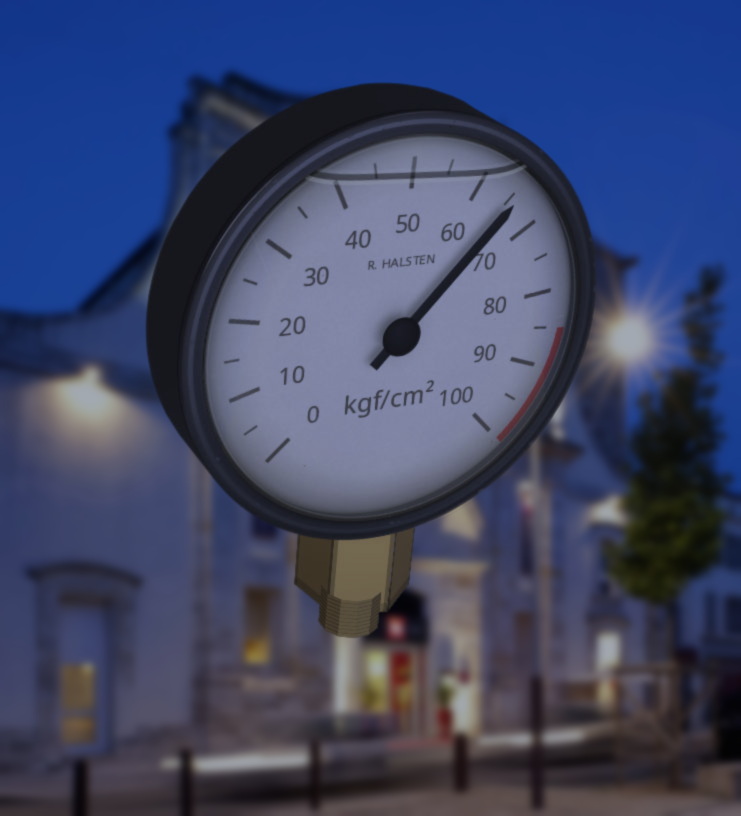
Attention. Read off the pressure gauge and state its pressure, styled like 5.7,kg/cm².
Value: 65,kg/cm²
